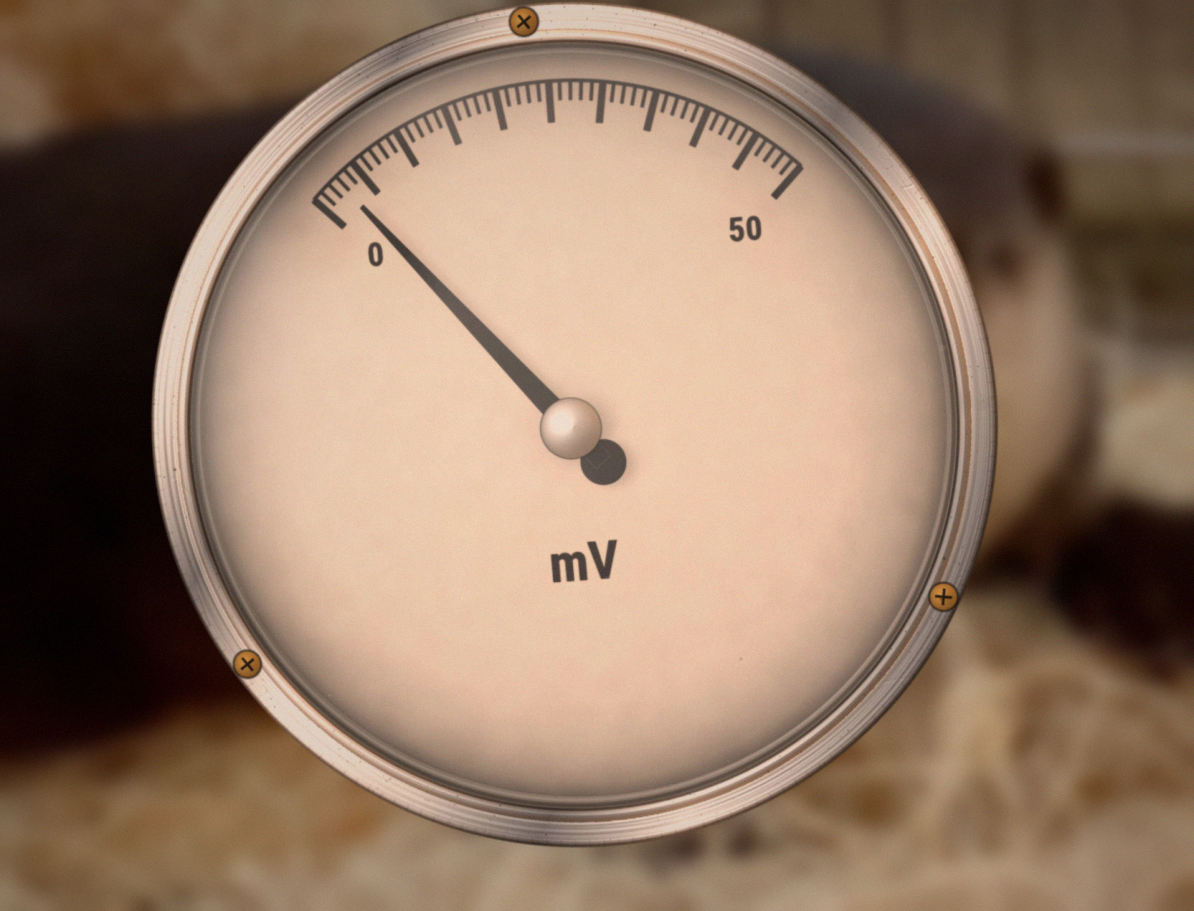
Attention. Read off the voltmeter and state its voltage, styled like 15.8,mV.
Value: 3,mV
